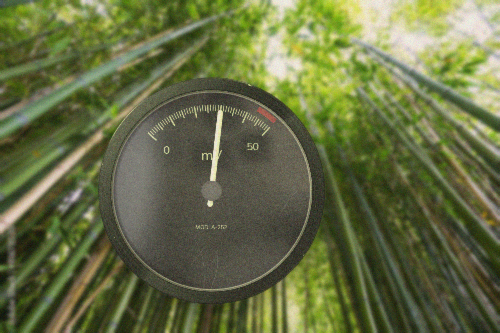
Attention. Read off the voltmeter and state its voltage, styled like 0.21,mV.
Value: 30,mV
